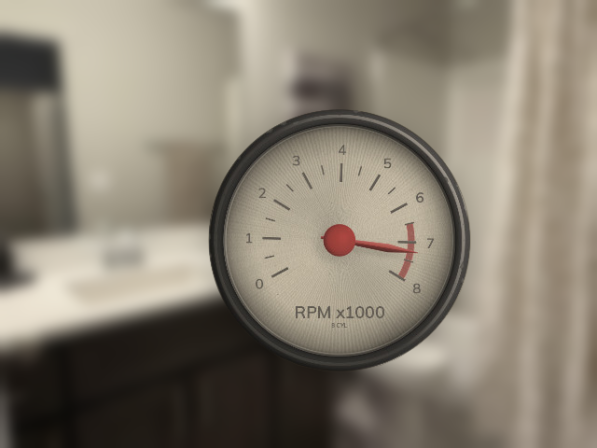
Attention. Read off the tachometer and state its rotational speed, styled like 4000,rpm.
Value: 7250,rpm
